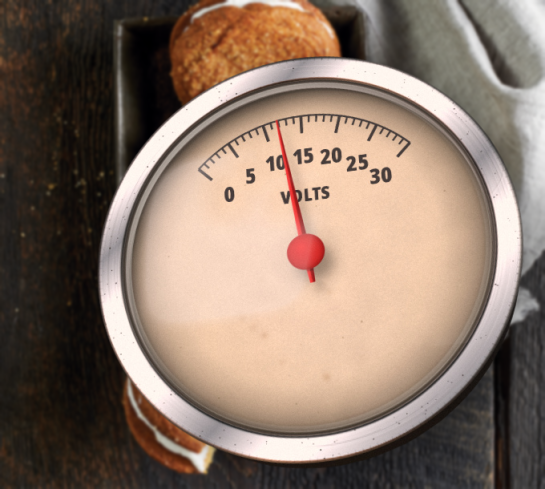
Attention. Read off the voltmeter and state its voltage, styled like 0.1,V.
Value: 12,V
